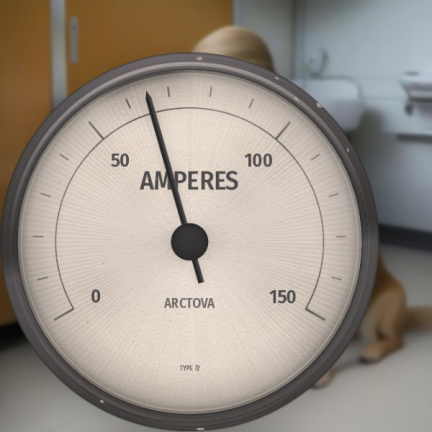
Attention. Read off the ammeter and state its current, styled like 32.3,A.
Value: 65,A
